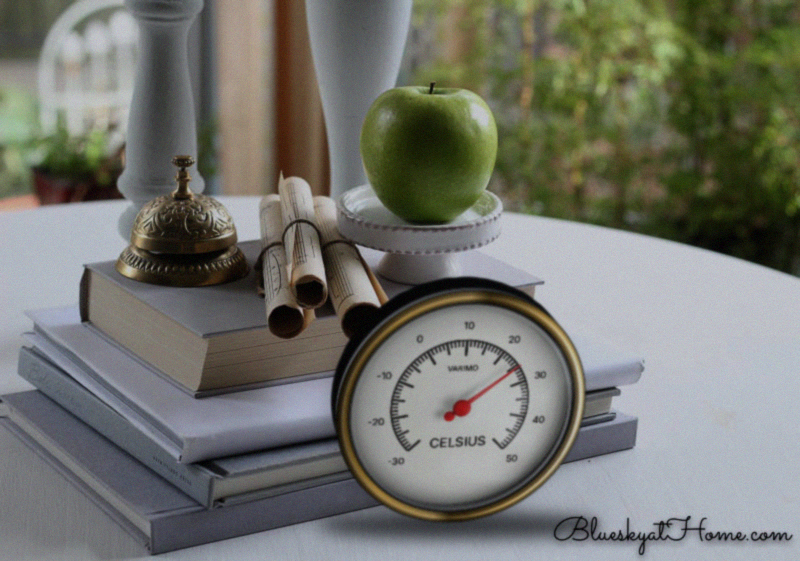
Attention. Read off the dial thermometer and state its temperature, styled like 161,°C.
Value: 25,°C
